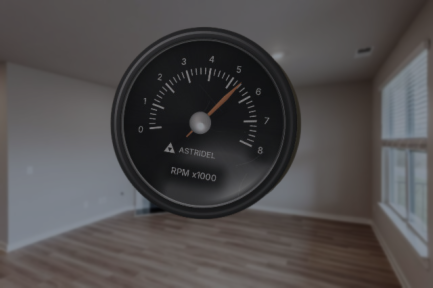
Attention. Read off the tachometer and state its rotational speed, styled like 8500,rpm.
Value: 5400,rpm
